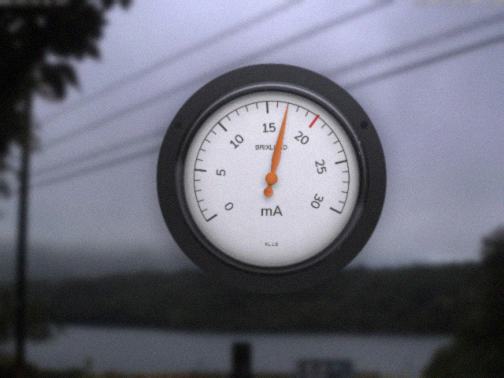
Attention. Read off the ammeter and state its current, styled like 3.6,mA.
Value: 17,mA
